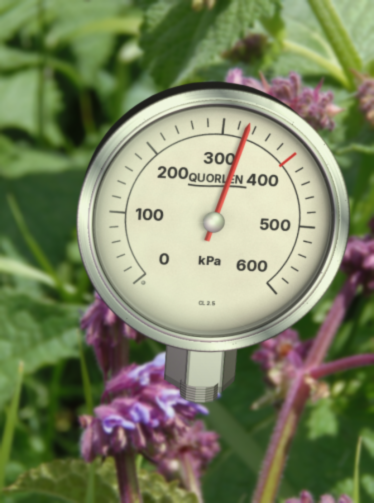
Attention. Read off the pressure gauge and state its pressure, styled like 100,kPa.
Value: 330,kPa
